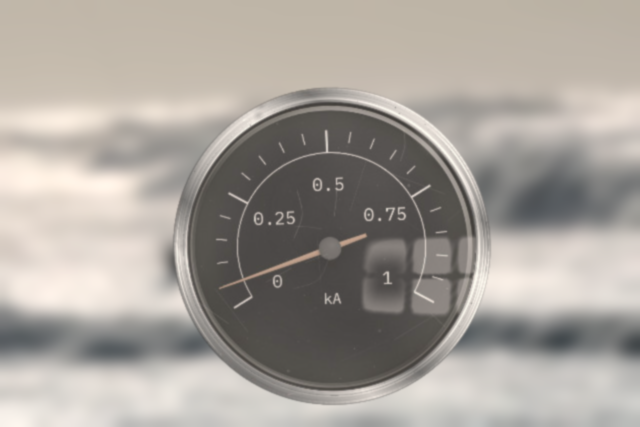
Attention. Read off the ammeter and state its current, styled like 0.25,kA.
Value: 0.05,kA
